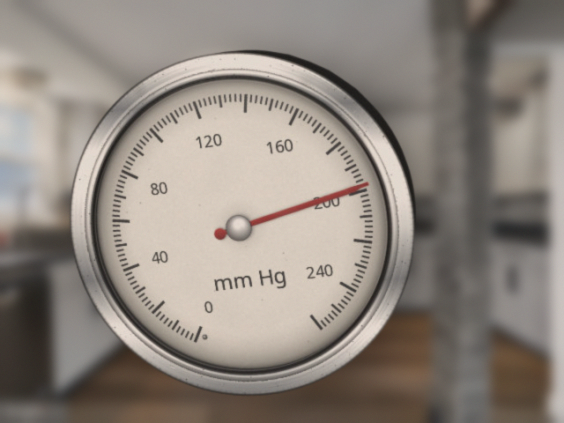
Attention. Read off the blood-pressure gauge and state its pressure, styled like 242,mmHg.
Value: 198,mmHg
